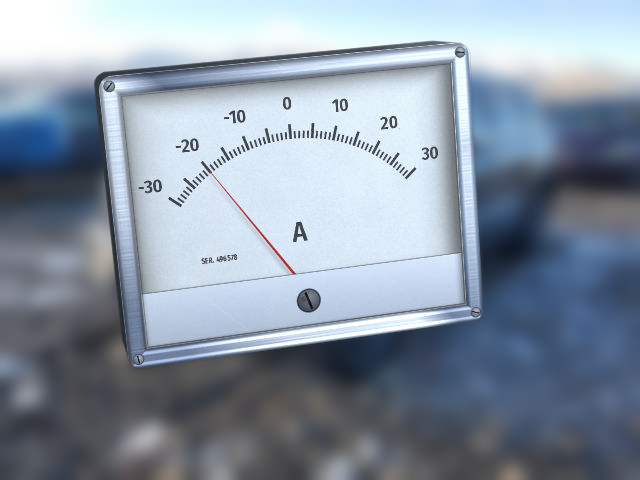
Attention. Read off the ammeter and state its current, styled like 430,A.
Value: -20,A
